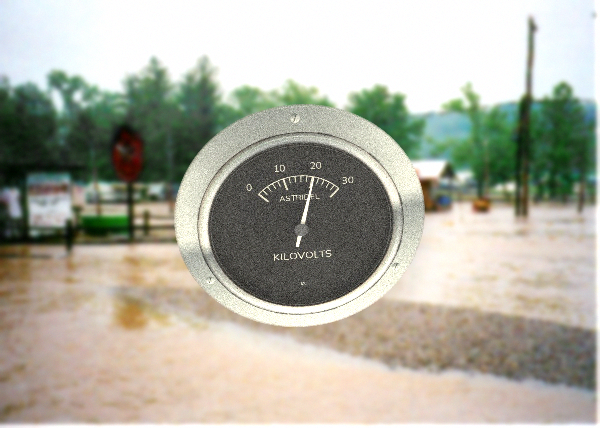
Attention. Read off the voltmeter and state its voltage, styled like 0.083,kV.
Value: 20,kV
